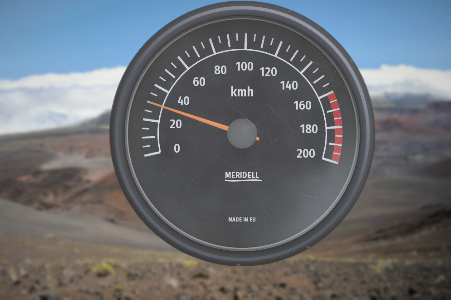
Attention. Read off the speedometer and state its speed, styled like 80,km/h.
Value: 30,km/h
